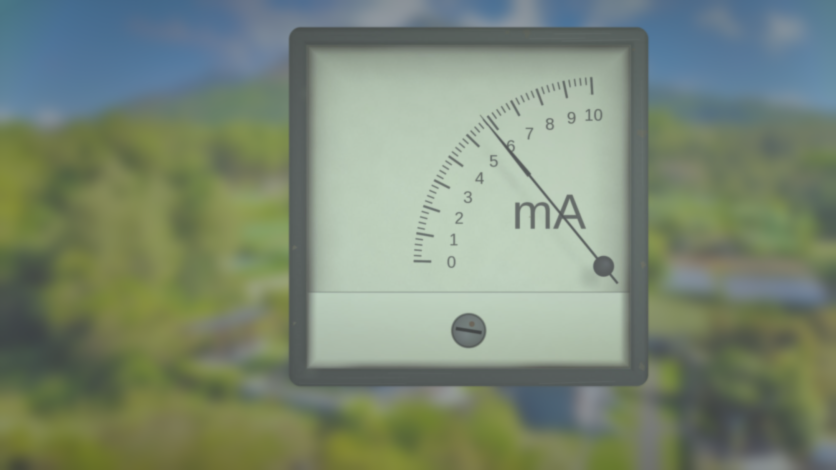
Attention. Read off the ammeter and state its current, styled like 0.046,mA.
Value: 5.8,mA
